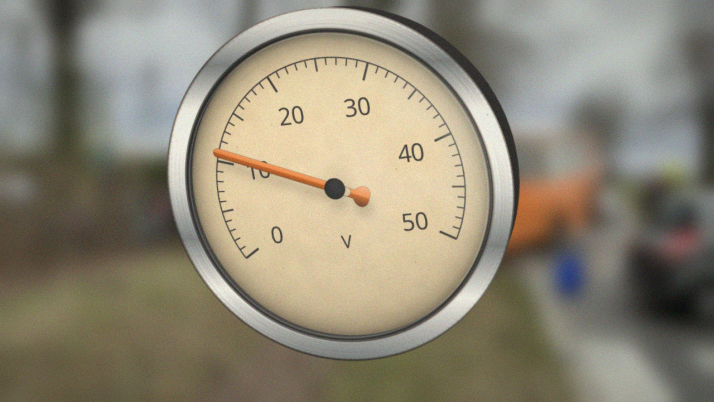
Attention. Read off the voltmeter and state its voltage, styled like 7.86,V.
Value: 11,V
